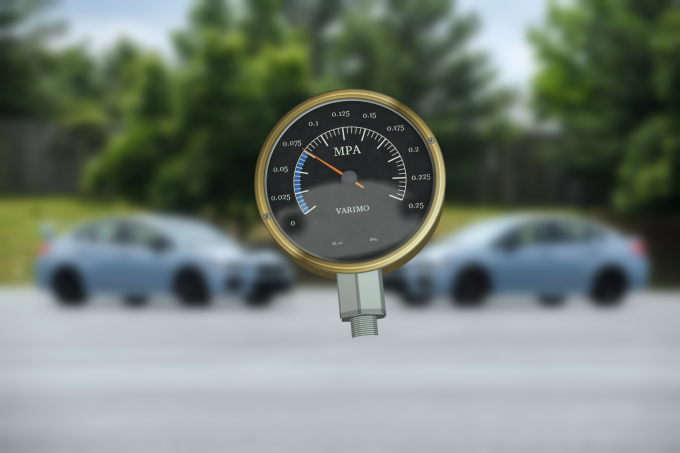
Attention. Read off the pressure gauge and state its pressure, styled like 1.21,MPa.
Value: 0.075,MPa
